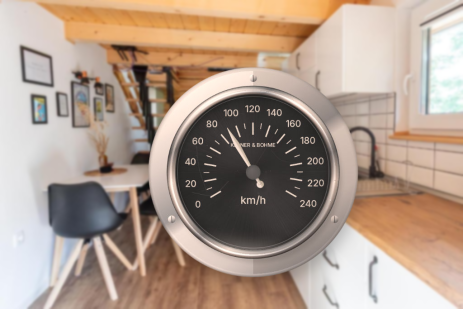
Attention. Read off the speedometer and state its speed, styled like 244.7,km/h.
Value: 90,km/h
